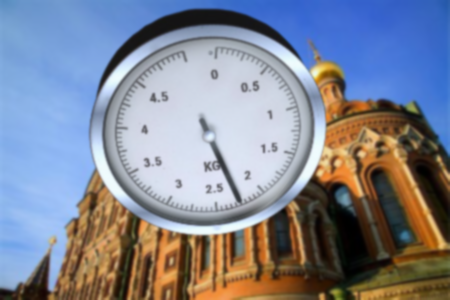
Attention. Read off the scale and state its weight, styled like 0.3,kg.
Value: 2.25,kg
